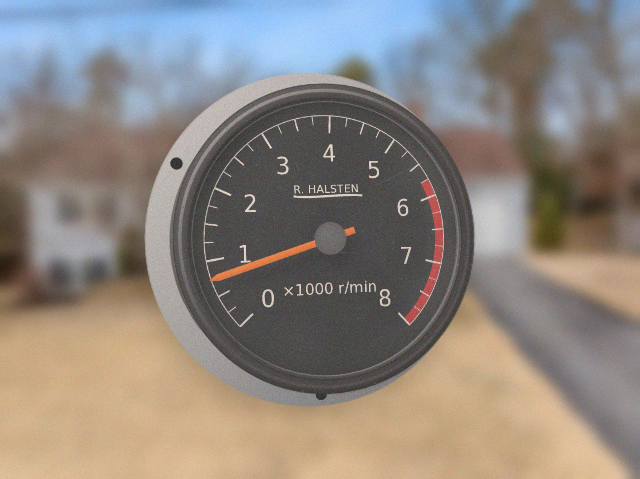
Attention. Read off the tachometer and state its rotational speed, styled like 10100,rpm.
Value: 750,rpm
